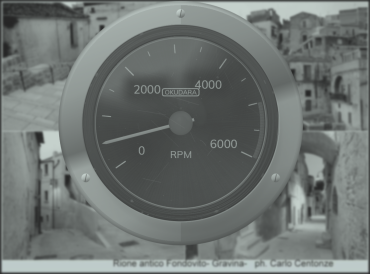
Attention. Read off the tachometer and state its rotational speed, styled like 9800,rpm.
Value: 500,rpm
